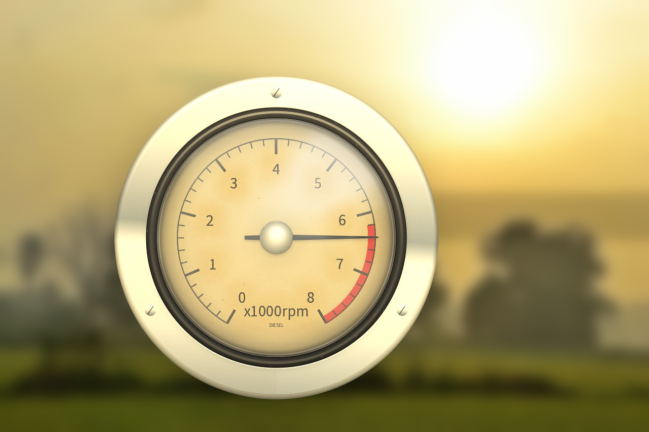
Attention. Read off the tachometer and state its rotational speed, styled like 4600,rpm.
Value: 6400,rpm
